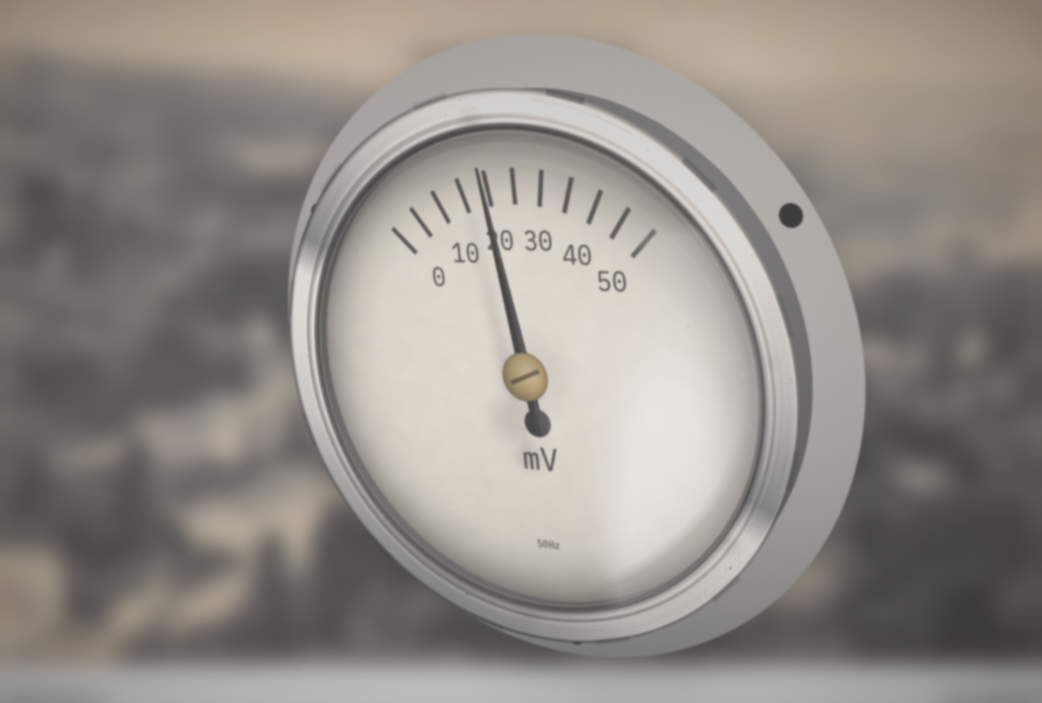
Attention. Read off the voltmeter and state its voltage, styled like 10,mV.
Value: 20,mV
